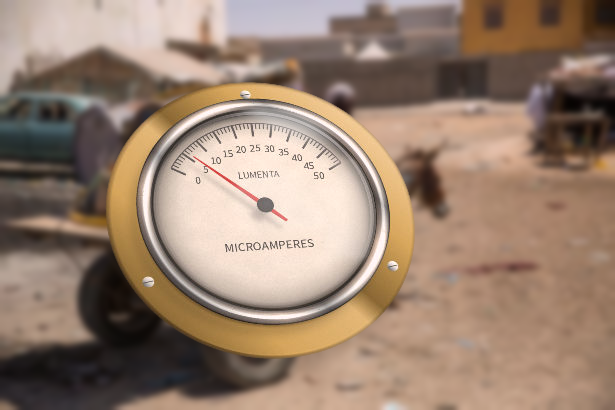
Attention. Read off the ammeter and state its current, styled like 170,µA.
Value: 5,µA
